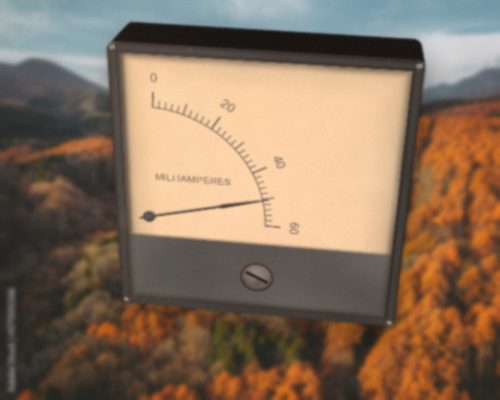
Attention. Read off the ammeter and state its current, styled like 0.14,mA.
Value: 50,mA
